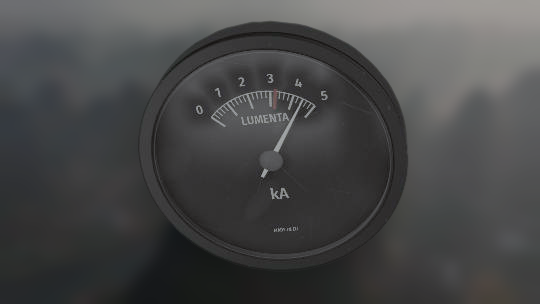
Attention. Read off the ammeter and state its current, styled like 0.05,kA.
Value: 4.4,kA
